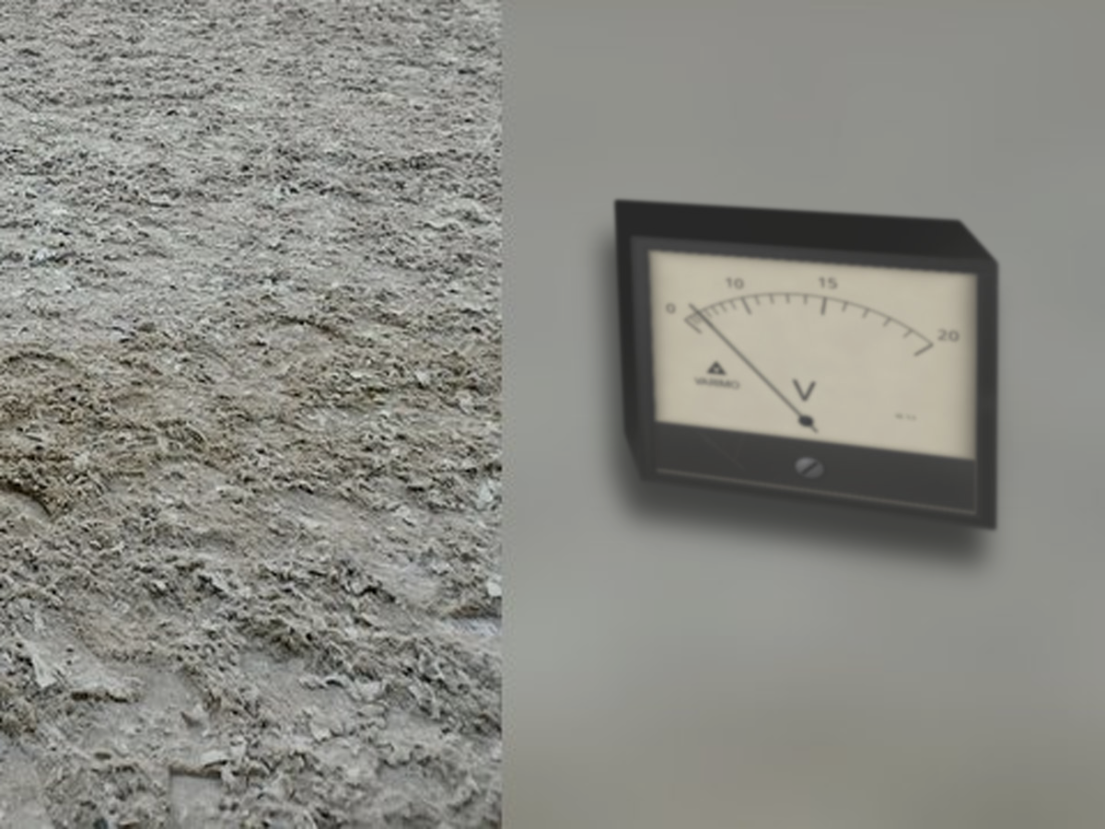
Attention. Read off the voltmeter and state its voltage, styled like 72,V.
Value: 5,V
